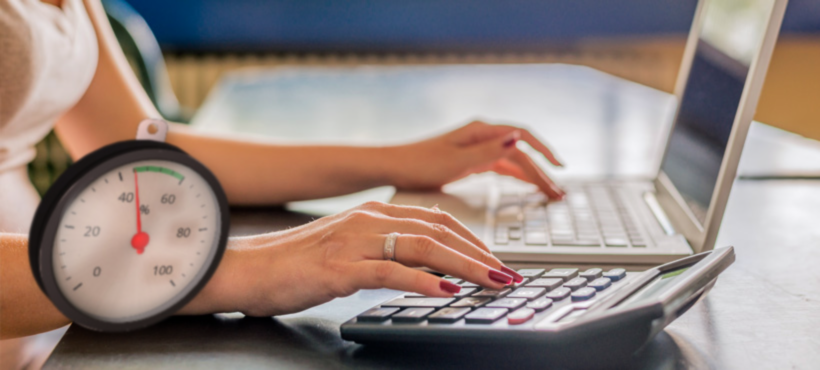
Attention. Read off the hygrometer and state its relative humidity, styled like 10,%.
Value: 44,%
